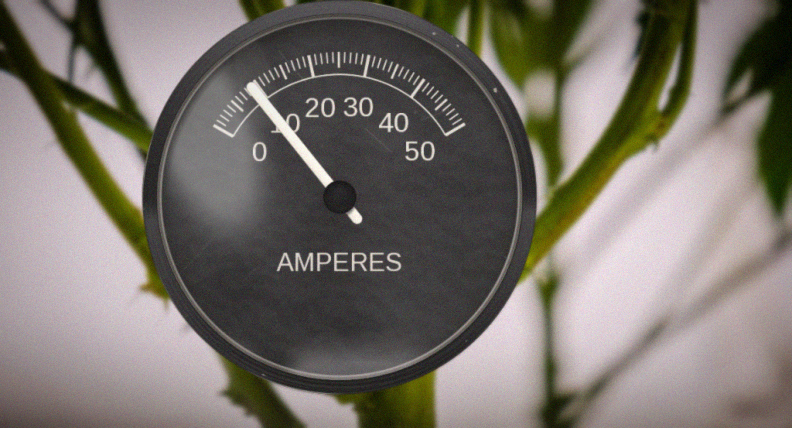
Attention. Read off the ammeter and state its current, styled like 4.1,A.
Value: 9,A
